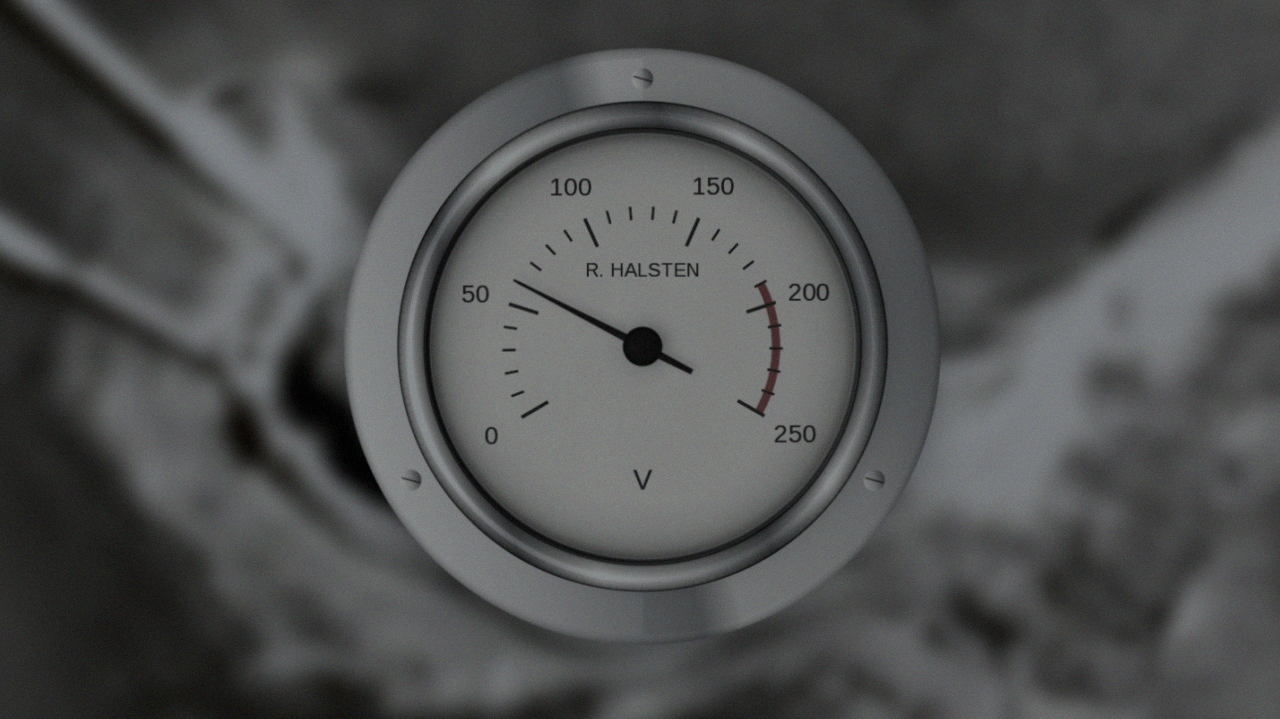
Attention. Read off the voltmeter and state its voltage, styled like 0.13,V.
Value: 60,V
